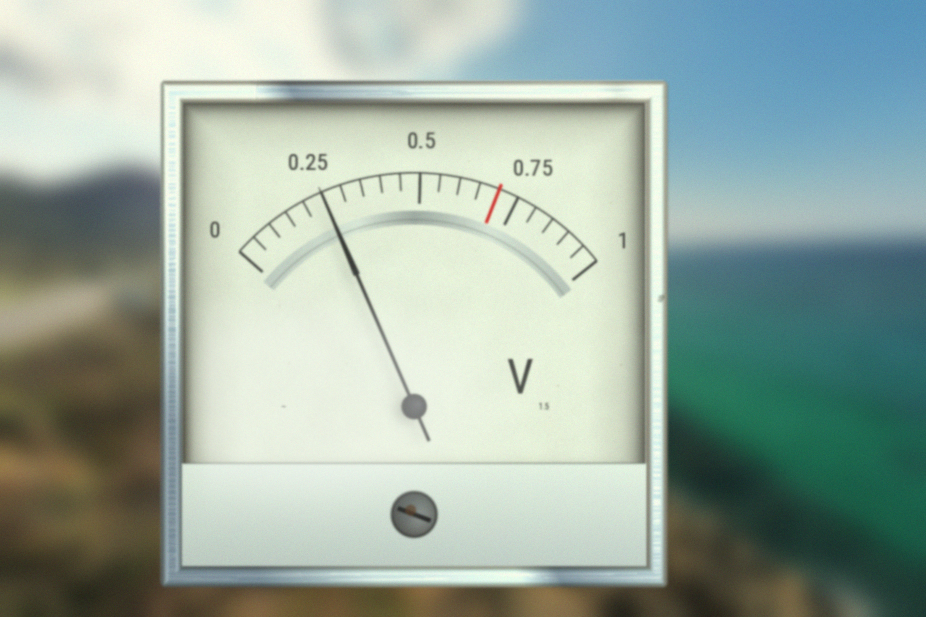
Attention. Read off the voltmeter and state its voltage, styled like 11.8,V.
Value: 0.25,V
